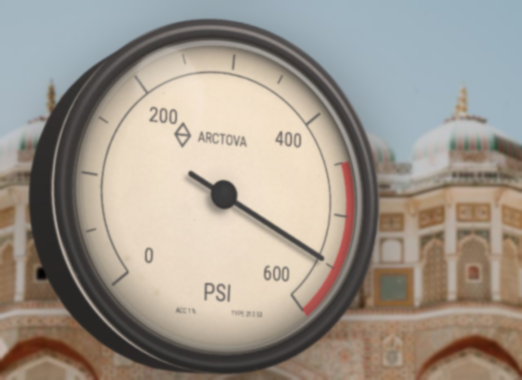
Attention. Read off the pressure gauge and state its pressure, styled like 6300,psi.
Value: 550,psi
